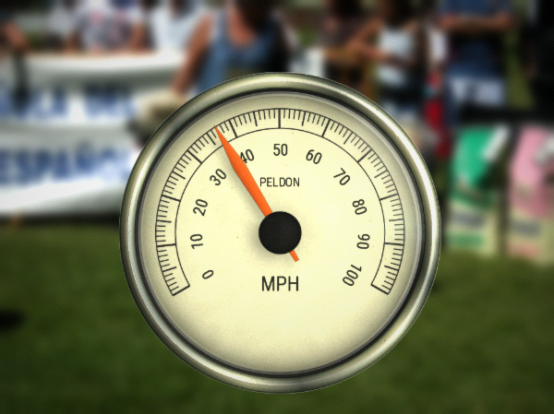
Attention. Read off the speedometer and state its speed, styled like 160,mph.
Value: 37,mph
